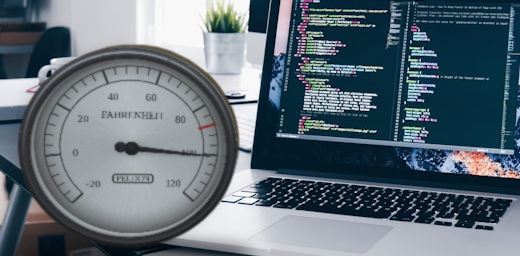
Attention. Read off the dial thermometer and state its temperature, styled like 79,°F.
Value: 100,°F
